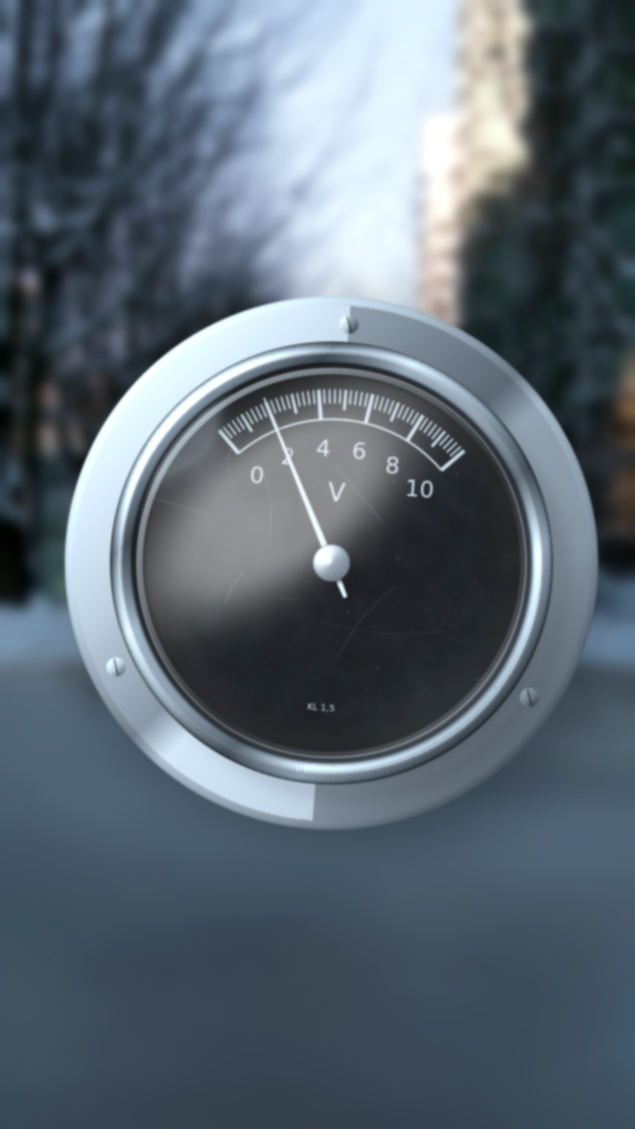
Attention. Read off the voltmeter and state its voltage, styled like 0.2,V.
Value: 2,V
